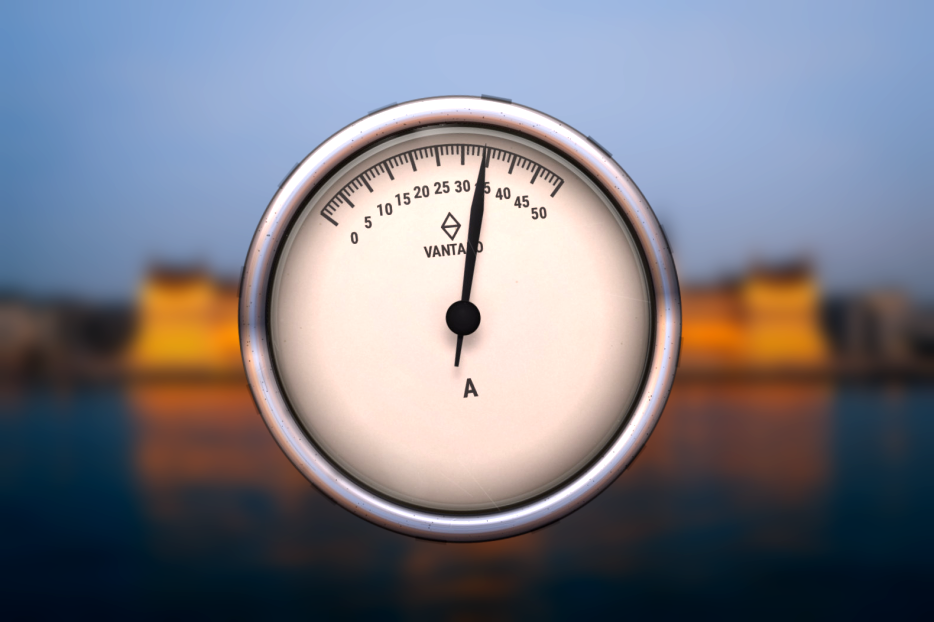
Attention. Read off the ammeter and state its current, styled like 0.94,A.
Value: 34,A
